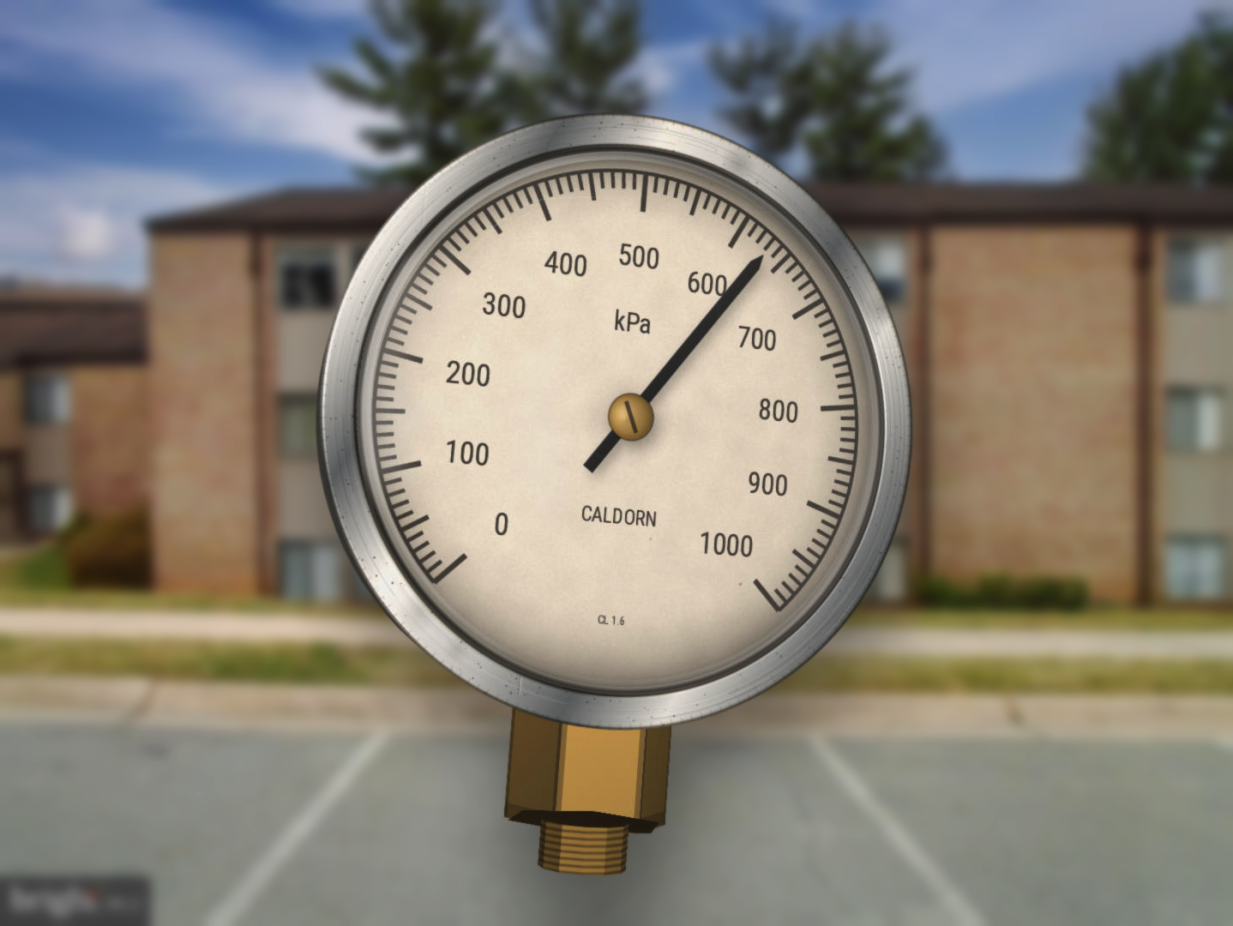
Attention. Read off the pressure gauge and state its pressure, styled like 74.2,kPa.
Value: 630,kPa
